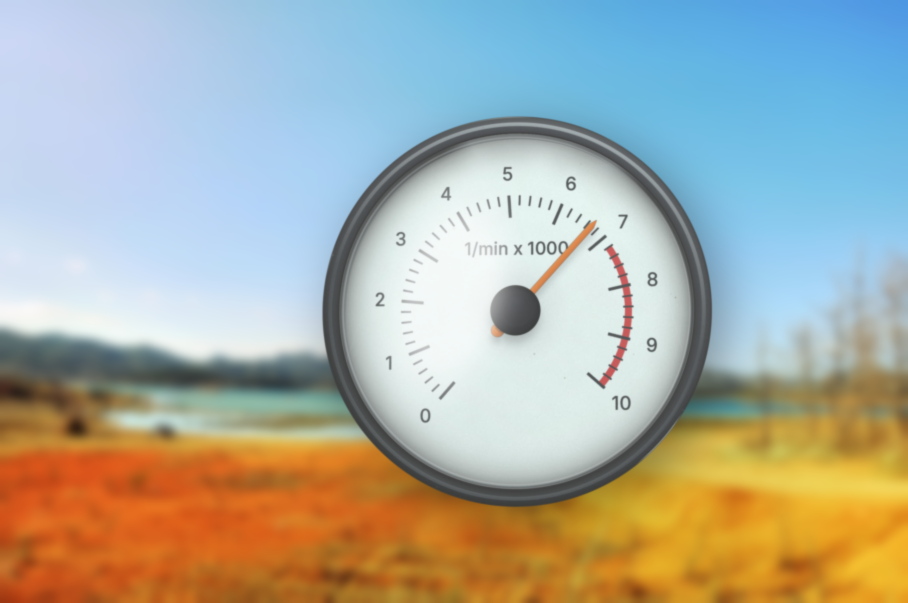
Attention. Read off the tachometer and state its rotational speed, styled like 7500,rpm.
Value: 6700,rpm
